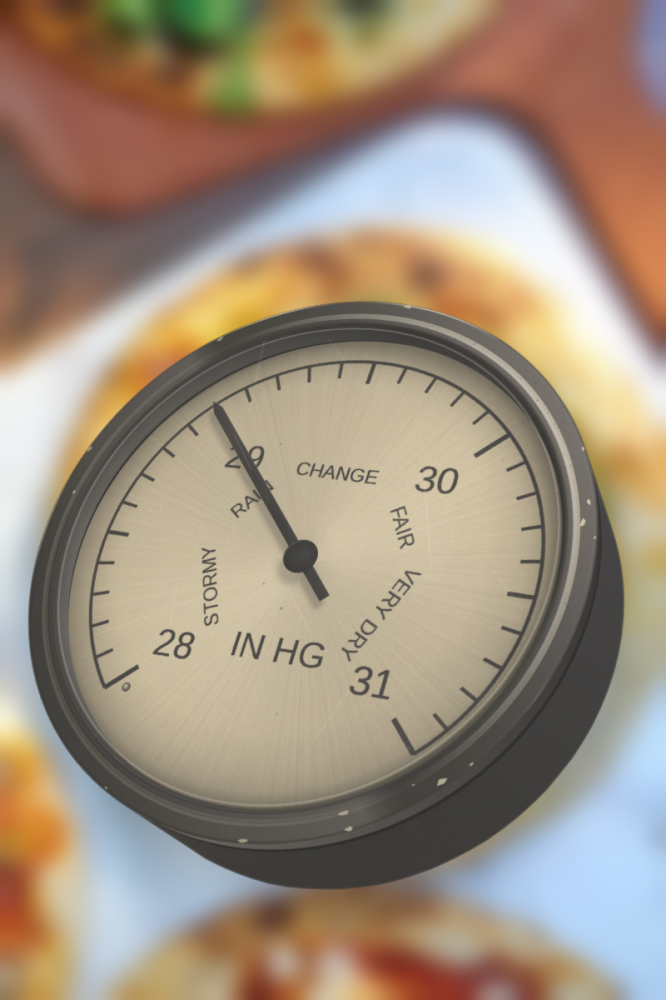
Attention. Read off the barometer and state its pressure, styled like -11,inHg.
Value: 29,inHg
